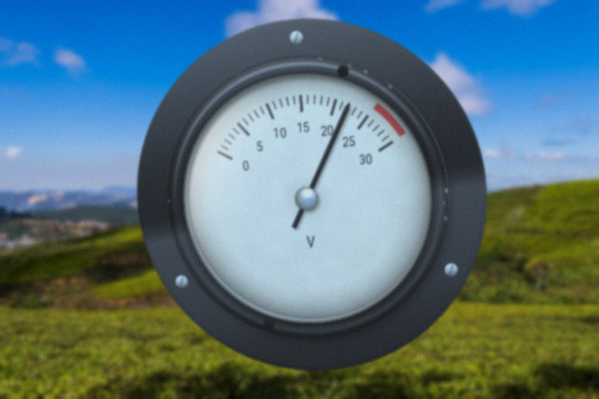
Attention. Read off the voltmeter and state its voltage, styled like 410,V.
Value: 22,V
